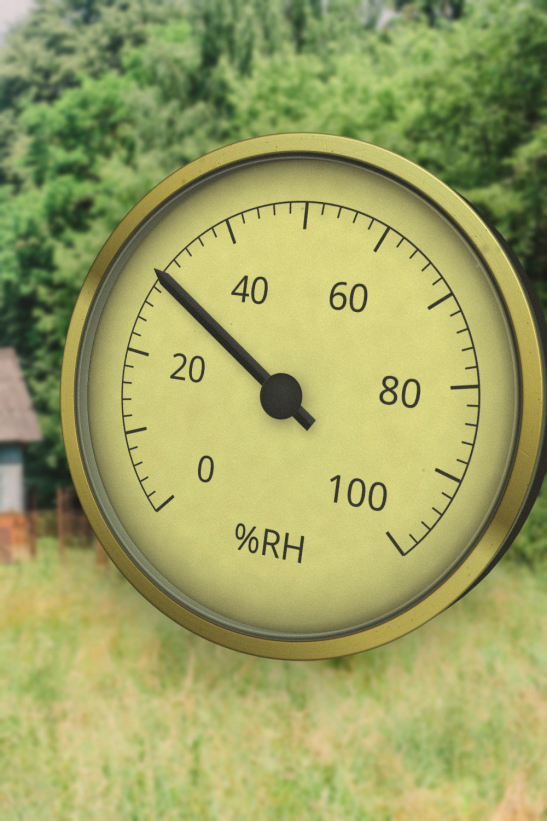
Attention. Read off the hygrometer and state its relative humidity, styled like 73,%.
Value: 30,%
